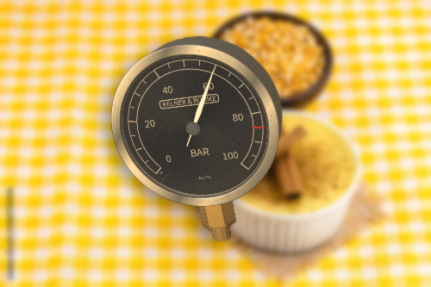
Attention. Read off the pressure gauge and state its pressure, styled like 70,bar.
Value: 60,bar
